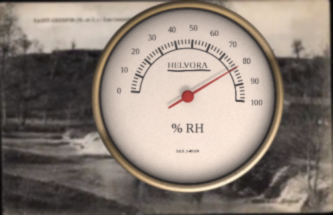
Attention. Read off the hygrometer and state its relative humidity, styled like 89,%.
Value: 80,%
